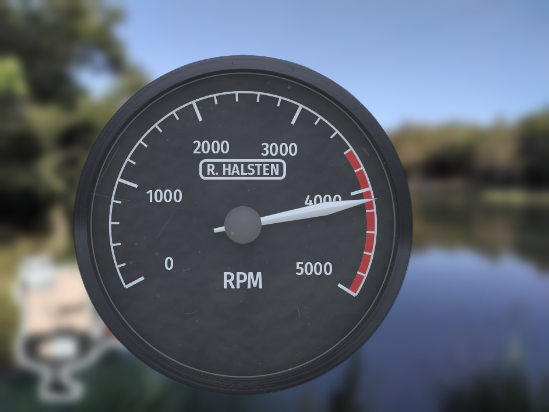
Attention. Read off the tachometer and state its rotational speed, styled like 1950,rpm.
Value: 4100,rpm
